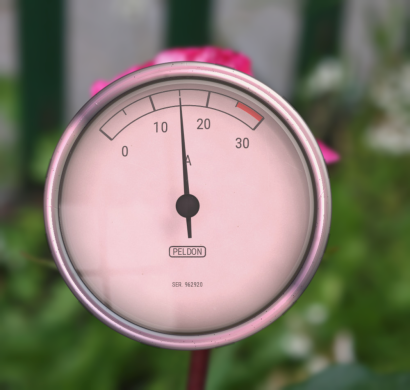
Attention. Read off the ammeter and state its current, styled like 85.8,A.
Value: 15,A
